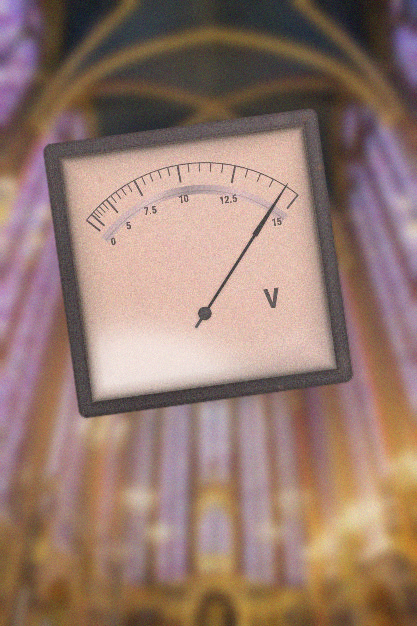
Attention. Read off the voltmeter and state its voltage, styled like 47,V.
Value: 14.5,V
